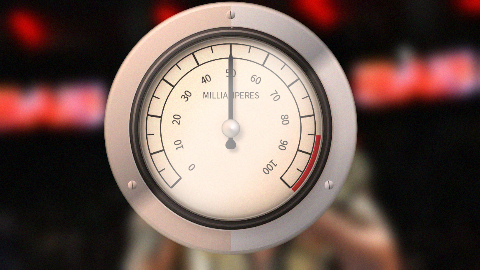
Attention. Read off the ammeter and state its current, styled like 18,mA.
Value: 50,mA
